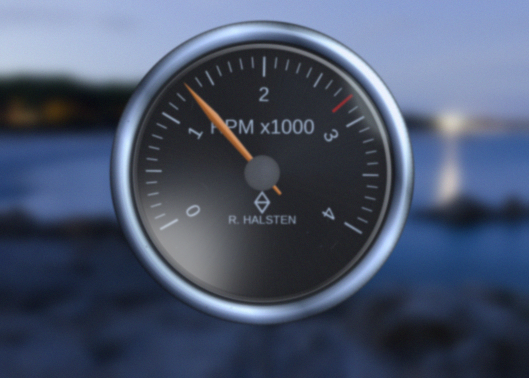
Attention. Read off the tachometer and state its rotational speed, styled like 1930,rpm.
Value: 1300,rpm
